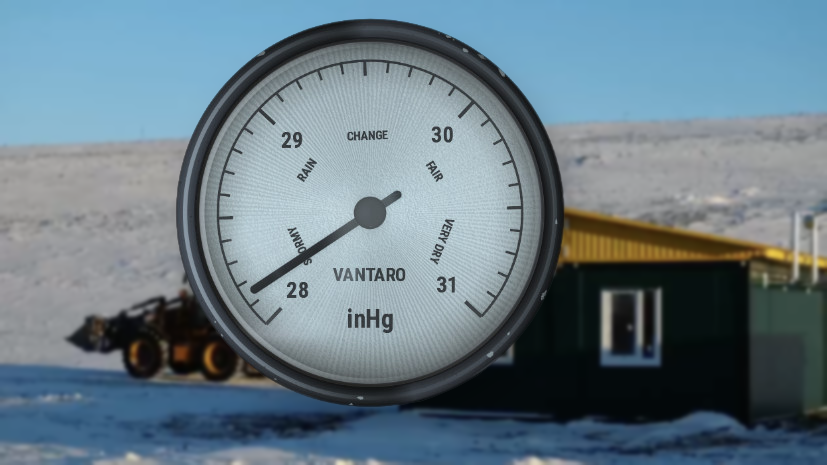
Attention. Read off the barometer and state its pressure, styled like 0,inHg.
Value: 28.15,inHg
